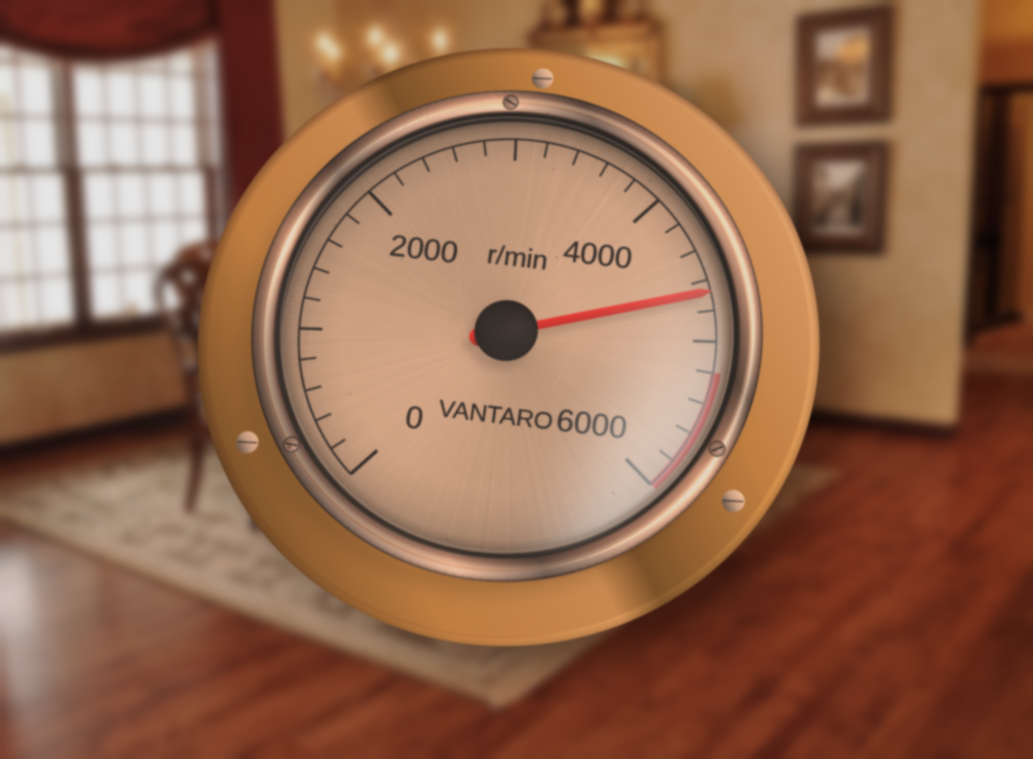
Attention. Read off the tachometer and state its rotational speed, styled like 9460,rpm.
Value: 4700,rpm
